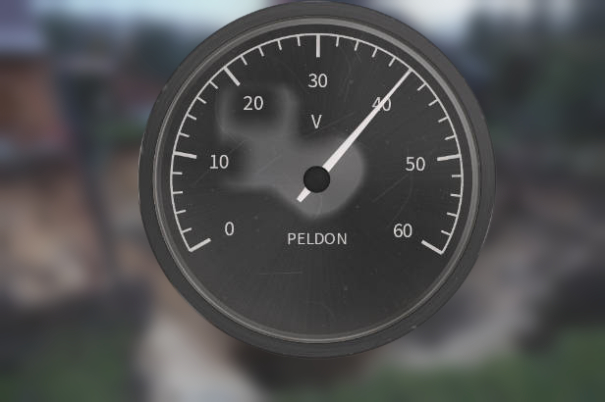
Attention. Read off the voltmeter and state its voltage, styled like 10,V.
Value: 40,V
